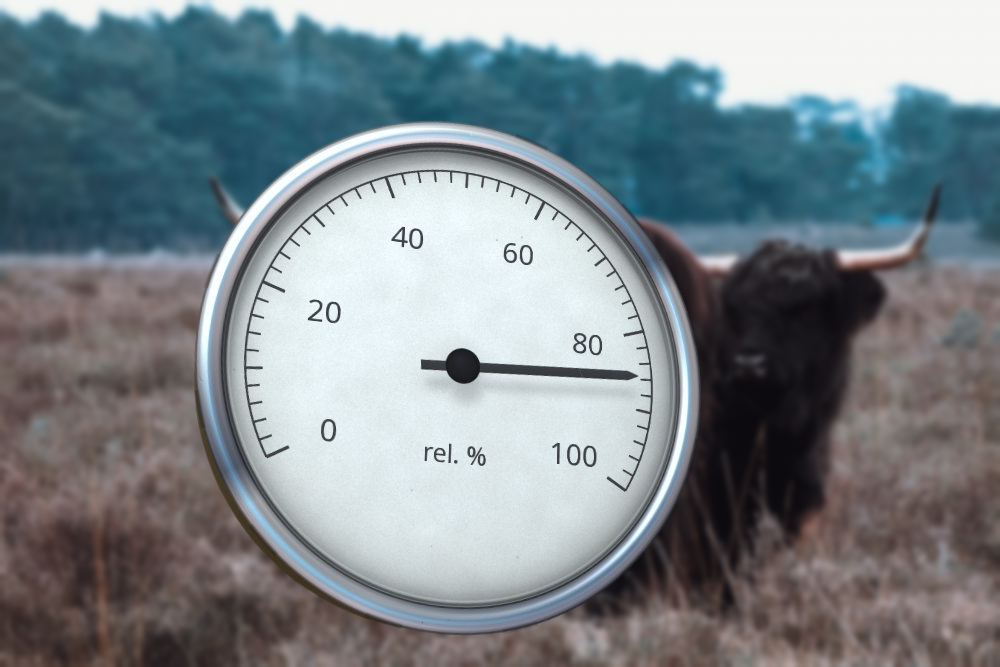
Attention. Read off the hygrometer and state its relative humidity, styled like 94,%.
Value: 86,%
